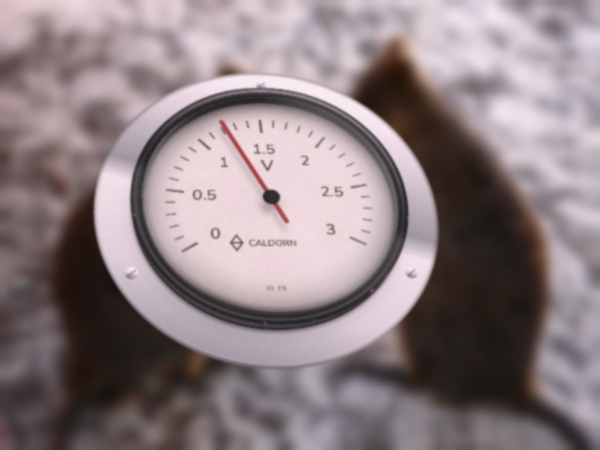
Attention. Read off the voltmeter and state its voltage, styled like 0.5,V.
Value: 1.2,V
